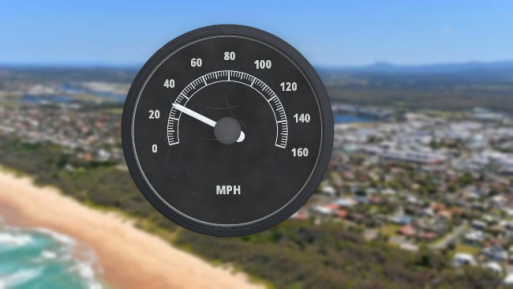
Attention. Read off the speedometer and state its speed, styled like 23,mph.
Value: 30,mph
